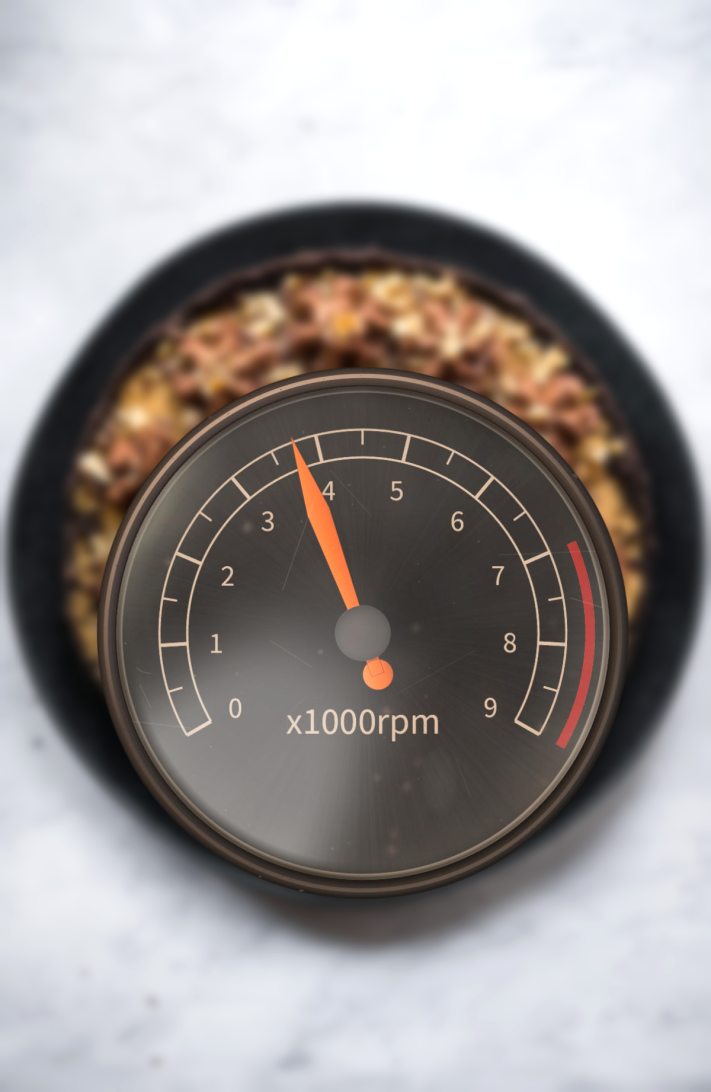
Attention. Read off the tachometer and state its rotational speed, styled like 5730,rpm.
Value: 3750,rpm
